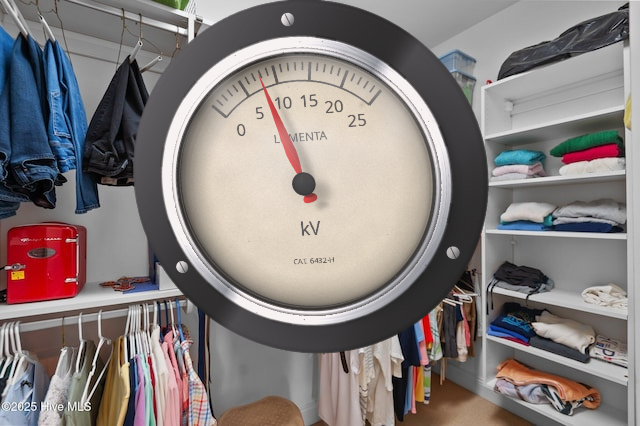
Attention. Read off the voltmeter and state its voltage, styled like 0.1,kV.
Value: 8,kV
